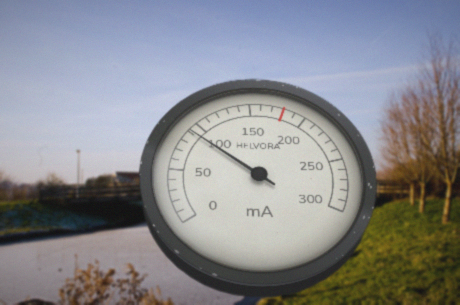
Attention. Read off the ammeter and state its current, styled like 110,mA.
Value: 90,mA
